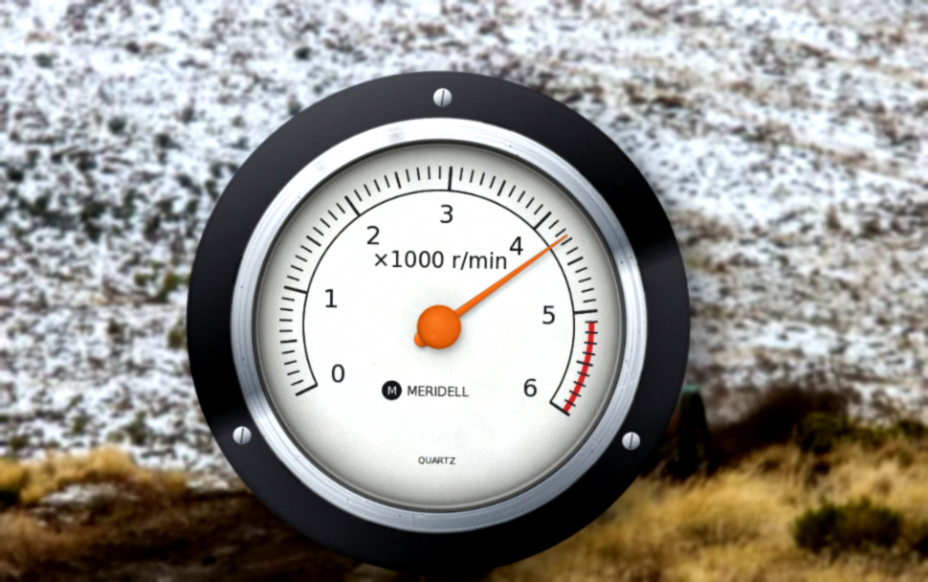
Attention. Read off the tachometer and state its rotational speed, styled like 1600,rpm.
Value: 4250,rpm
